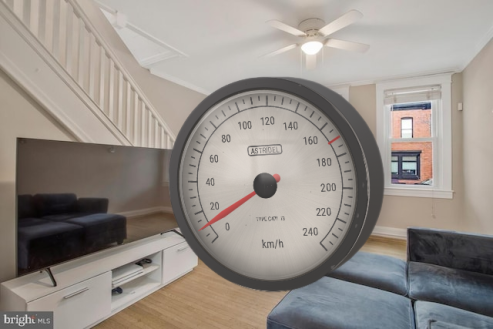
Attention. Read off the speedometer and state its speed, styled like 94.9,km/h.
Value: 10,km/h
